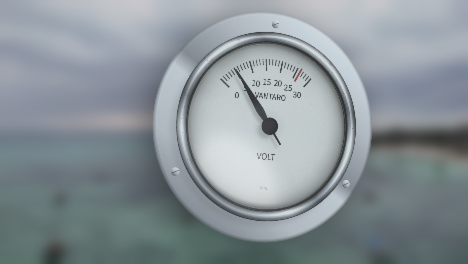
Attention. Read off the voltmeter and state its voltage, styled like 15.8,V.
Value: 5,V
